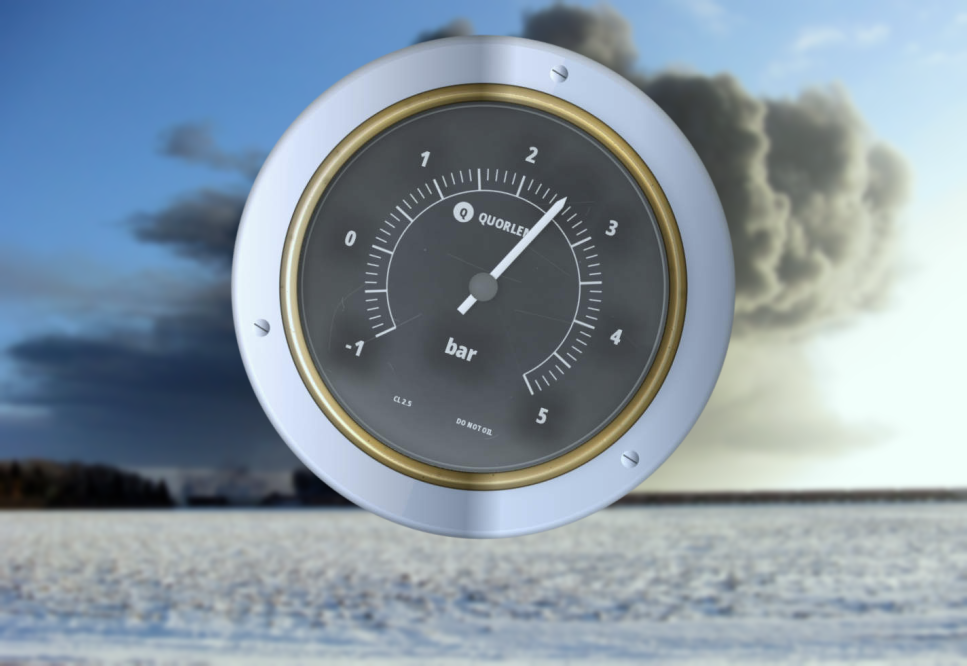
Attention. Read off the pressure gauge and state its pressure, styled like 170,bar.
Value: 2.5,bar
